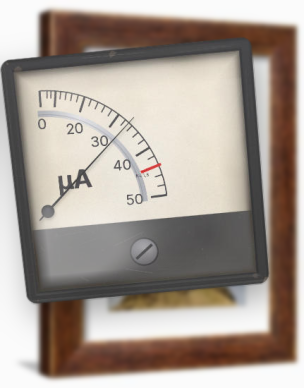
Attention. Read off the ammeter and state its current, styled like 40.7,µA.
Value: 33,µA
